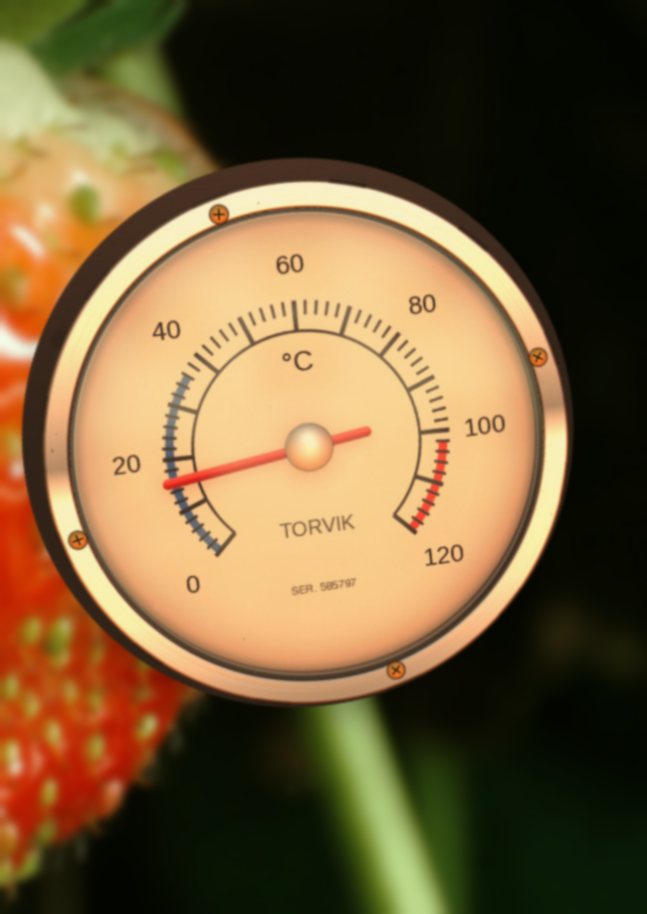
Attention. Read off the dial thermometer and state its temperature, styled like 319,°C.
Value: 16,°C
